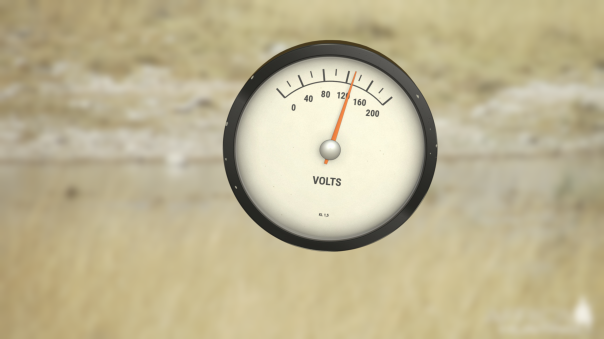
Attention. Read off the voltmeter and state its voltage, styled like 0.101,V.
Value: 130,V
